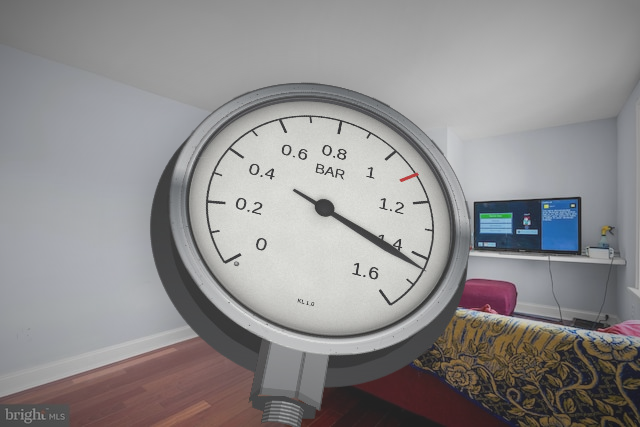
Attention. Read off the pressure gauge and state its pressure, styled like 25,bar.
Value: 1.45,bar
